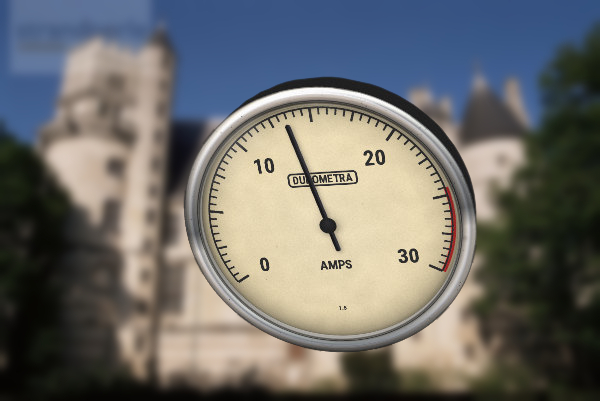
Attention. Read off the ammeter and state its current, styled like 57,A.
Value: 13.5,A
